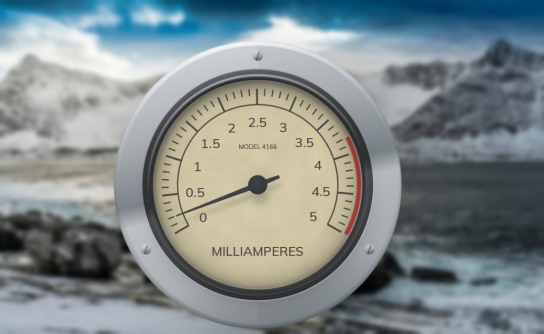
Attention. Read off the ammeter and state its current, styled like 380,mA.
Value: 0.2,mA
